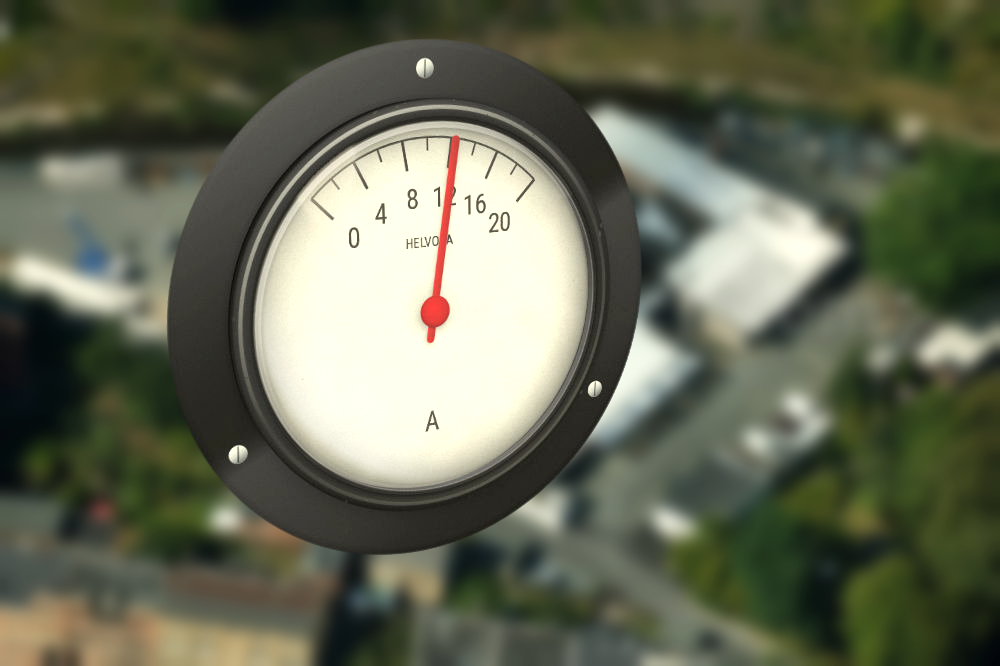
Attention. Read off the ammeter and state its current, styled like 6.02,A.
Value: 12,A
